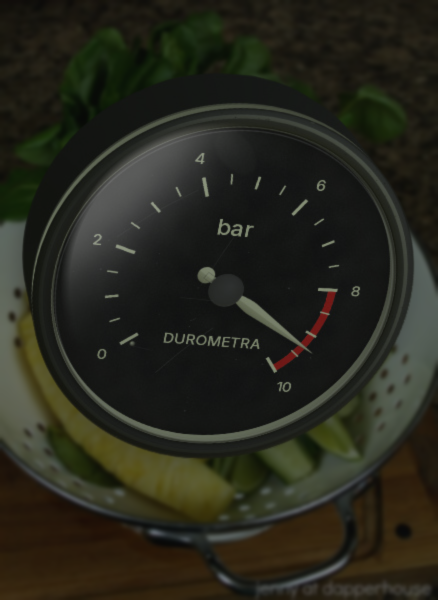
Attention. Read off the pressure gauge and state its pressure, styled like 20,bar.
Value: 9.25,bar
